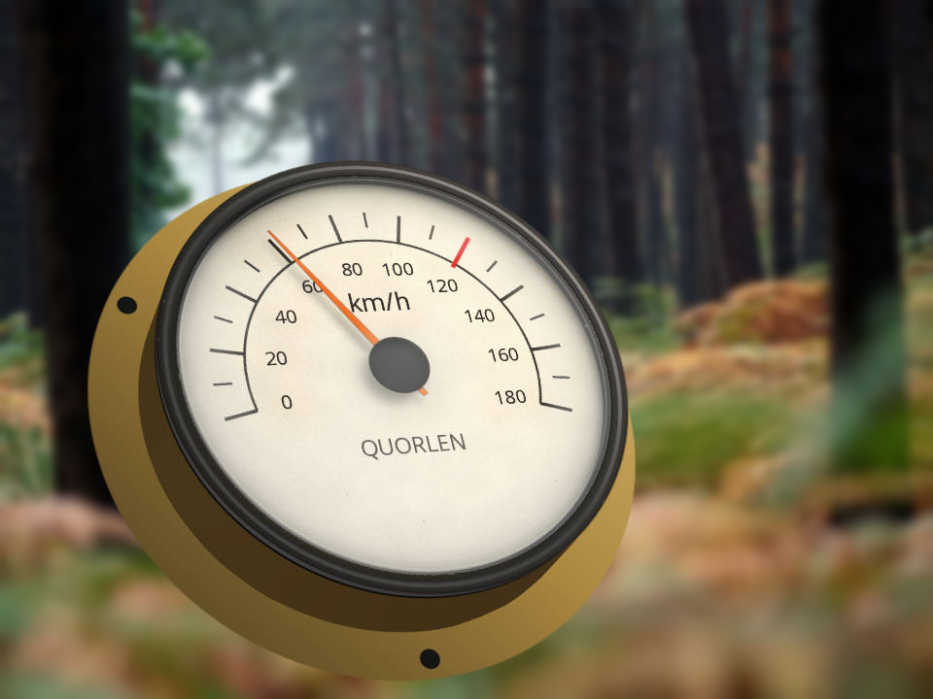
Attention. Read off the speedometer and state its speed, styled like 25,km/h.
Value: 60,km/h
